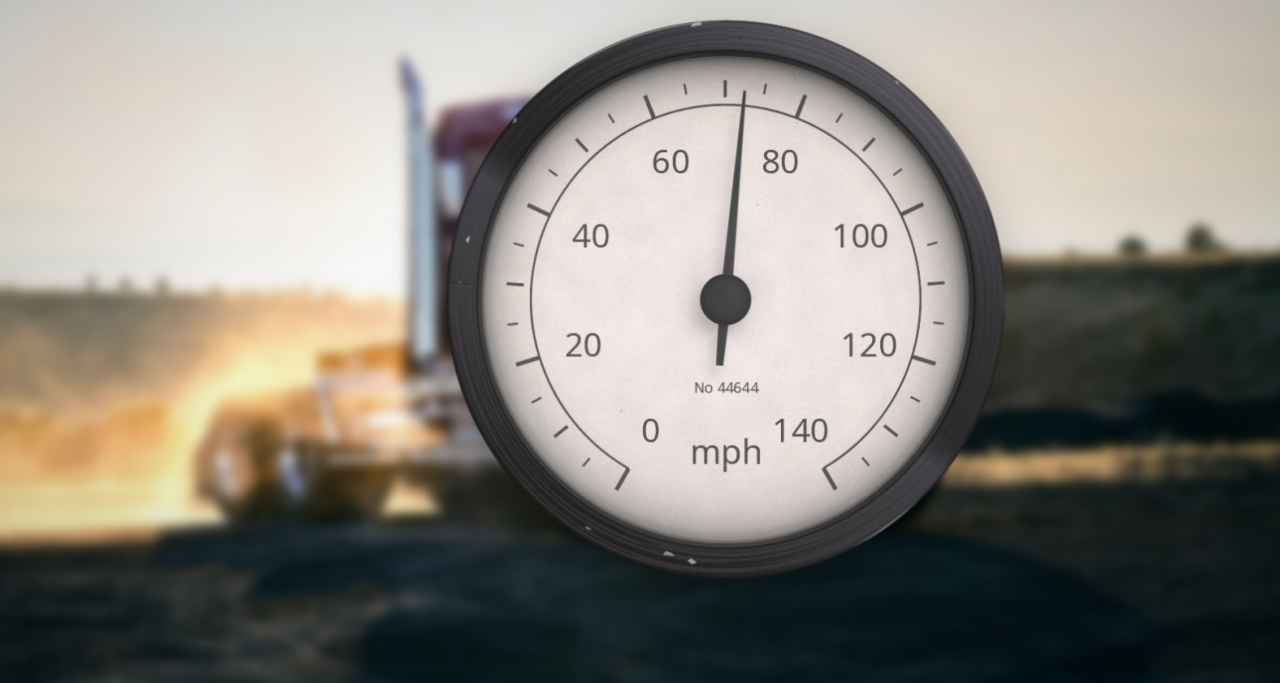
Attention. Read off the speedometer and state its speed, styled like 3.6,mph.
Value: 72.5,mph
